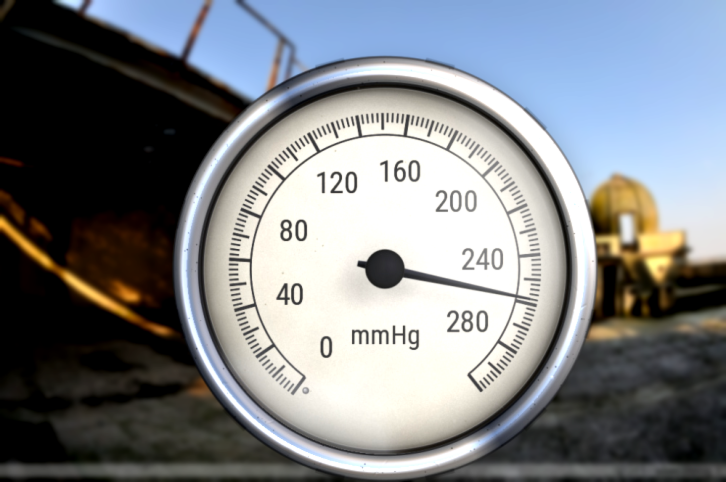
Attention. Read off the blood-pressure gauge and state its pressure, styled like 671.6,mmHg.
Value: 258,mmHg
